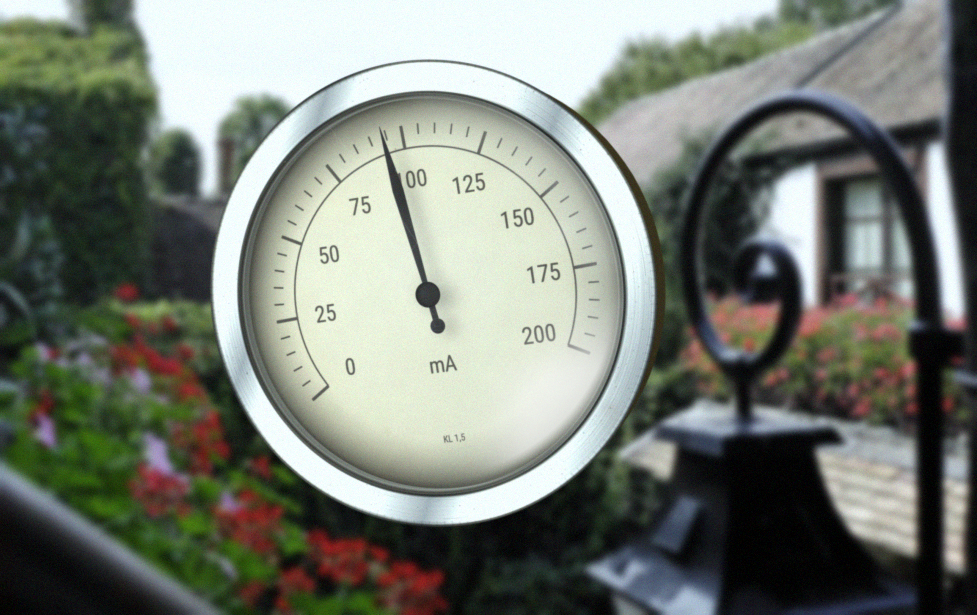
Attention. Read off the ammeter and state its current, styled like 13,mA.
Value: 95,mA
